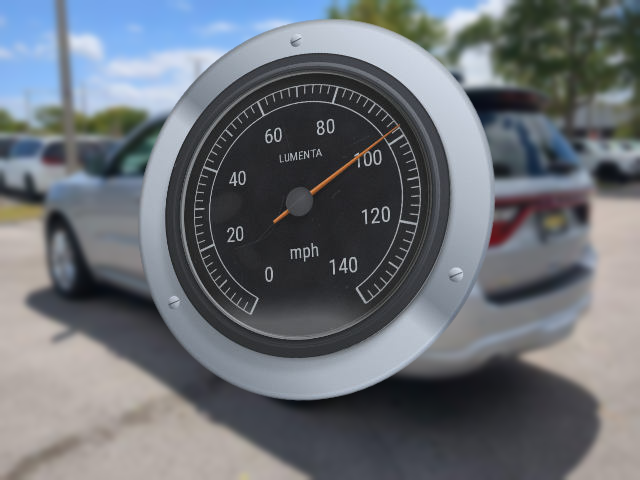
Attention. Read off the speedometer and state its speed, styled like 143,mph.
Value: 98,mph
